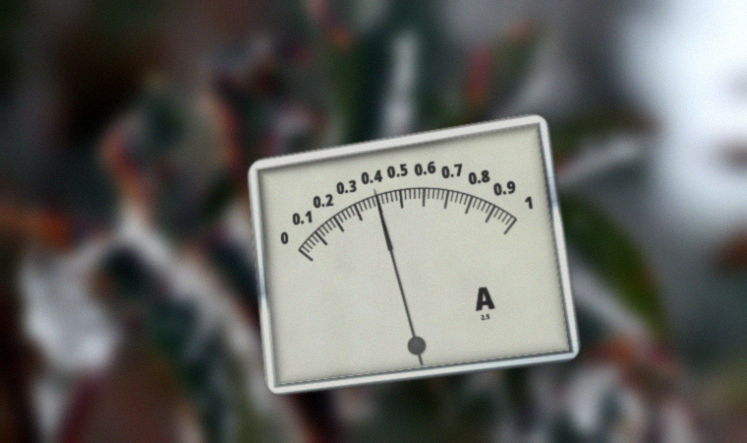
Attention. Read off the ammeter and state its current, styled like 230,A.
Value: 0.4,A
